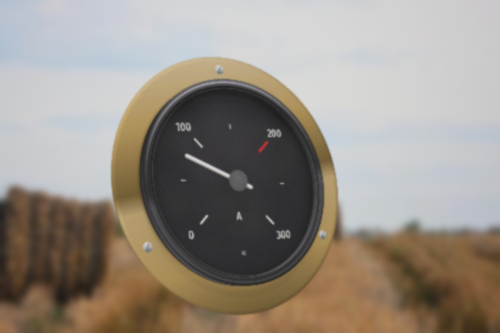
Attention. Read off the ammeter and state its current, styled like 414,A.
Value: 75,A
